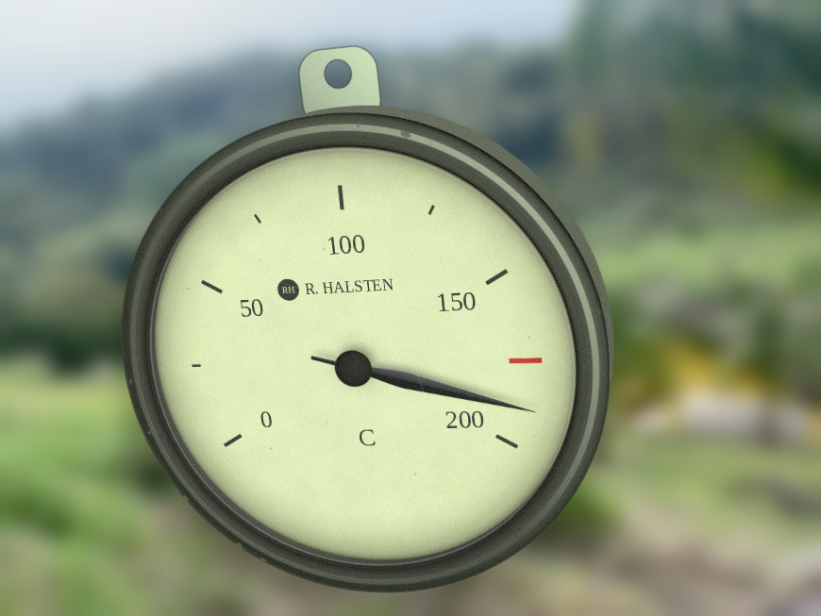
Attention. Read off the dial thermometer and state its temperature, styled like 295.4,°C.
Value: 187.5,°C
